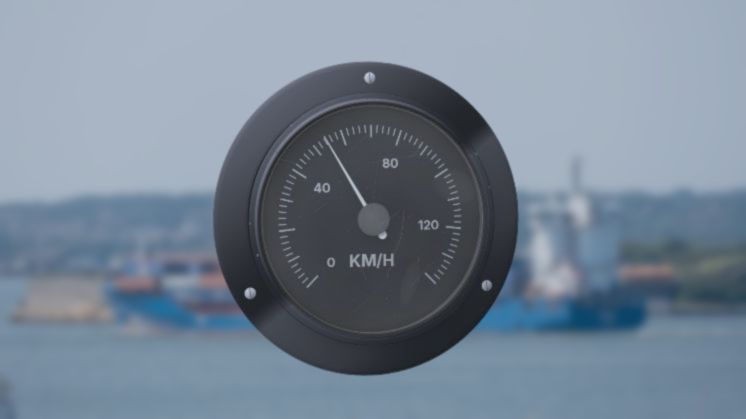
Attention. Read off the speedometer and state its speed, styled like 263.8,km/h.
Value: 54,km/h
